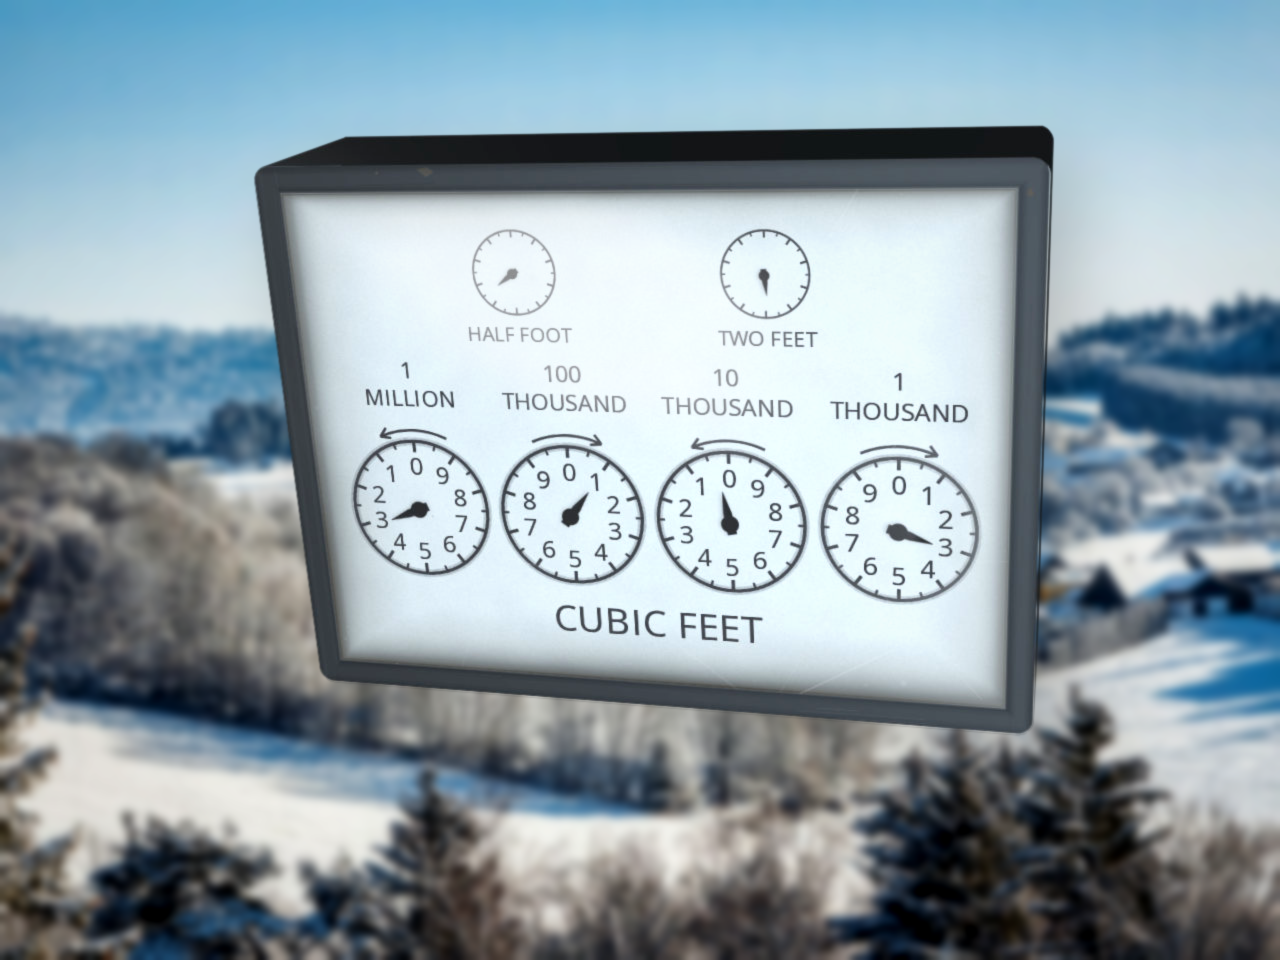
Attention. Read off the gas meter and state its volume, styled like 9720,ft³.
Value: 310300,ft³
